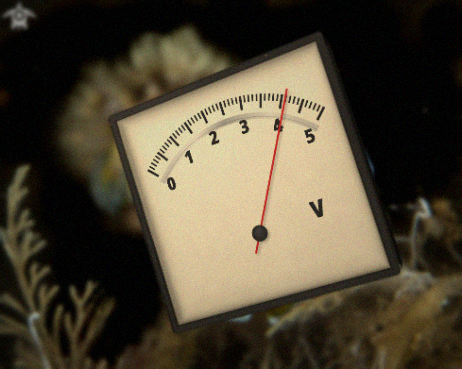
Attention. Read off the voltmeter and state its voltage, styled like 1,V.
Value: 4.1,V
